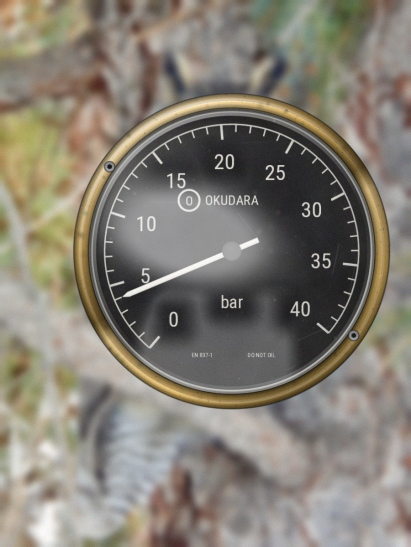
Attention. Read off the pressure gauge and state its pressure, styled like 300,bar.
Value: 4,bar
